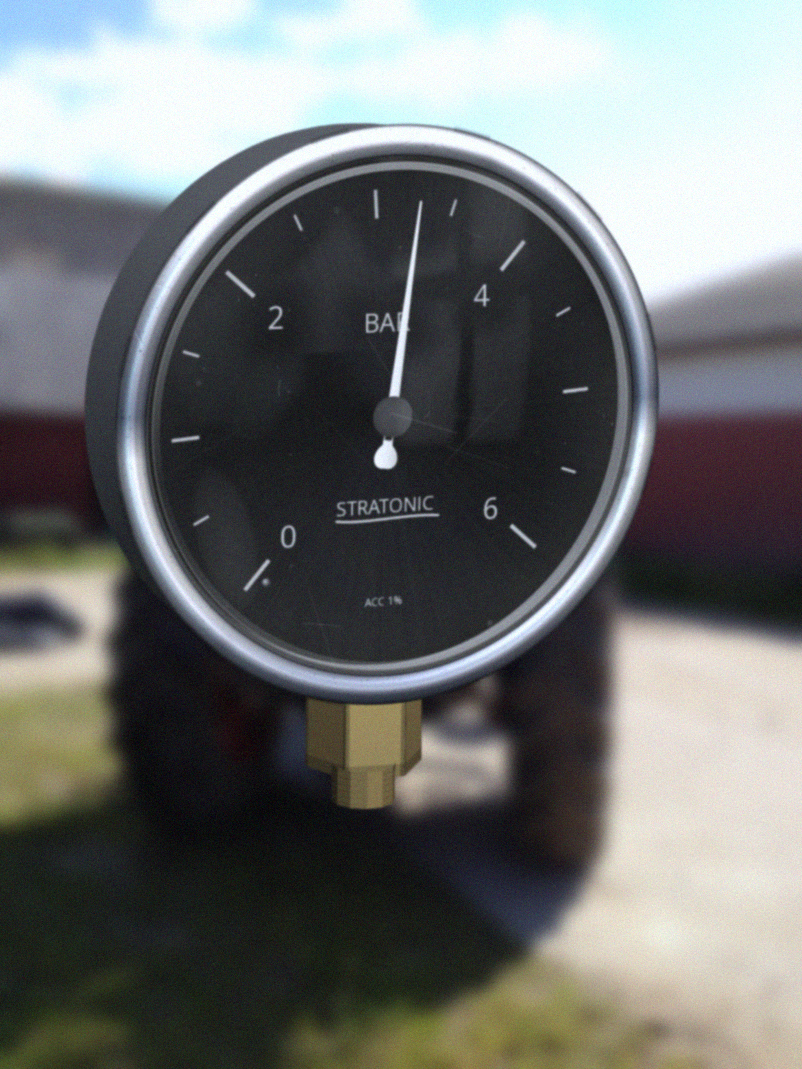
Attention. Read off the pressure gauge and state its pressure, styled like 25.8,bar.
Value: 3.25,bar
